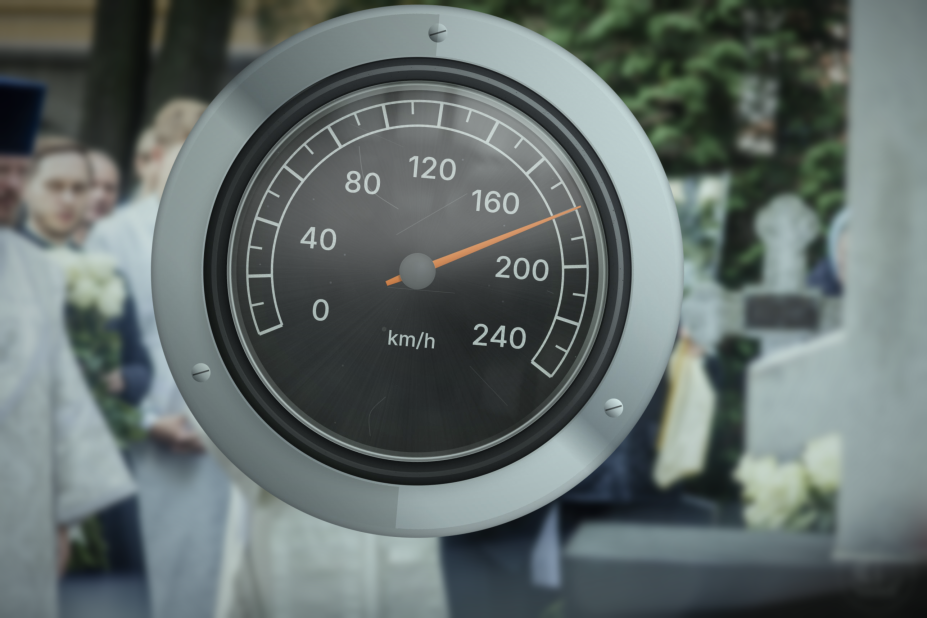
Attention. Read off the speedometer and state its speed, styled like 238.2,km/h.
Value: 180,km/h
